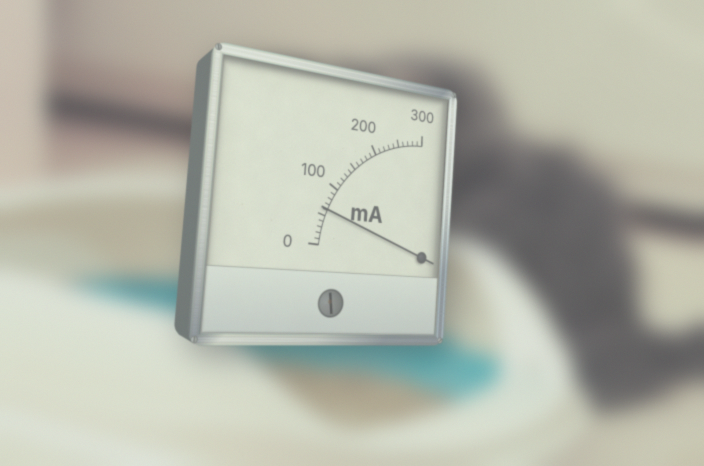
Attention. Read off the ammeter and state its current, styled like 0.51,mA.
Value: 60,mA
